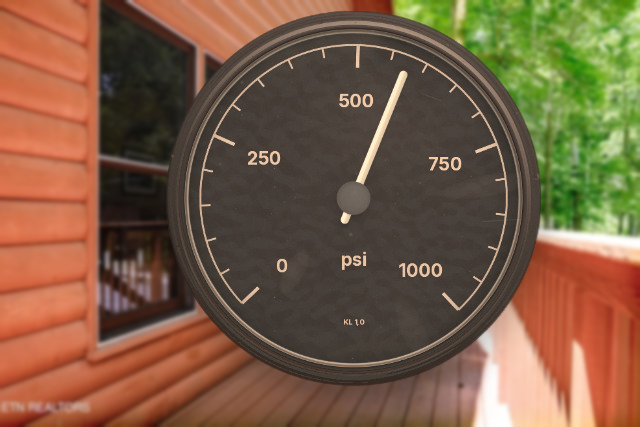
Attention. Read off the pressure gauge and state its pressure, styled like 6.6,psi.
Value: 575,psi
